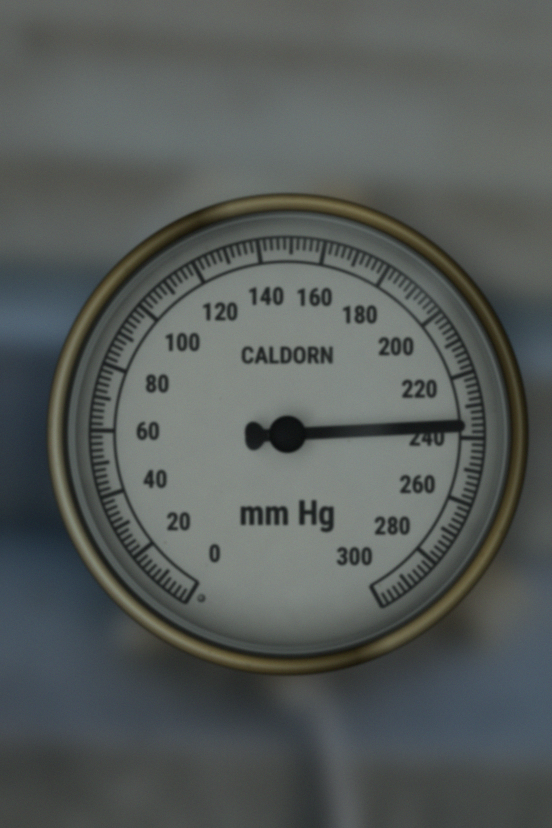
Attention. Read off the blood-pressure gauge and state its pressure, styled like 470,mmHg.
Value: 236,mmHg
